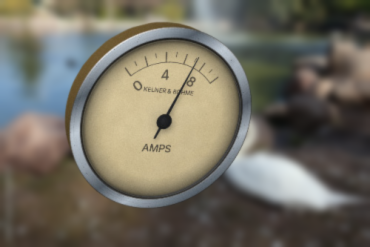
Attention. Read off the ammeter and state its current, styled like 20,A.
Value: 7,A
